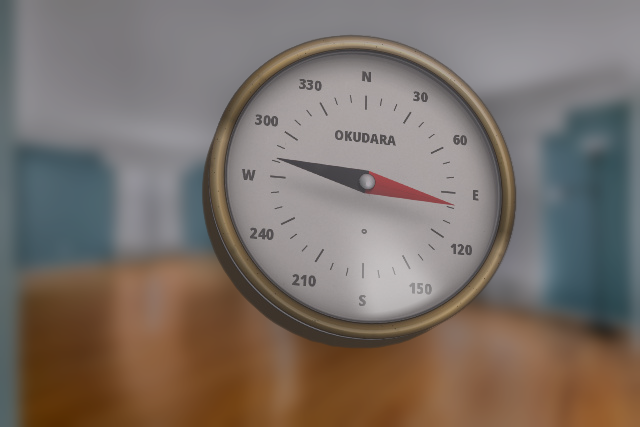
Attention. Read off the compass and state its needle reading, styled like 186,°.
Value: 100,°
